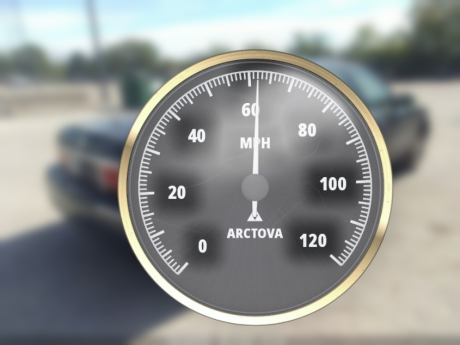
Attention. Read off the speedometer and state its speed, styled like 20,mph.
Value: 62,mph
